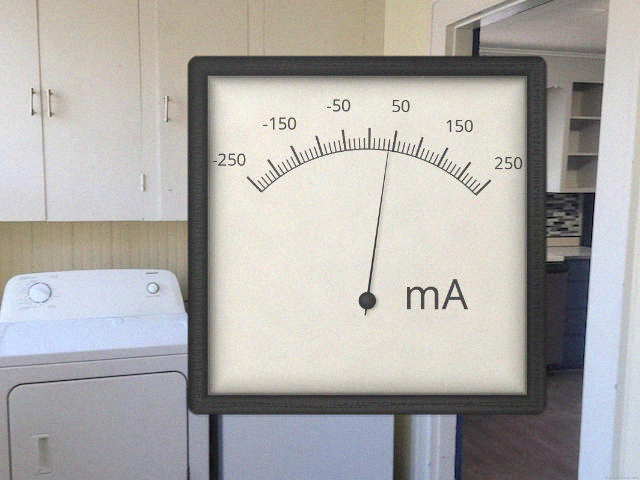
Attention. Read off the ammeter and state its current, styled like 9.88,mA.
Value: 40,mA
